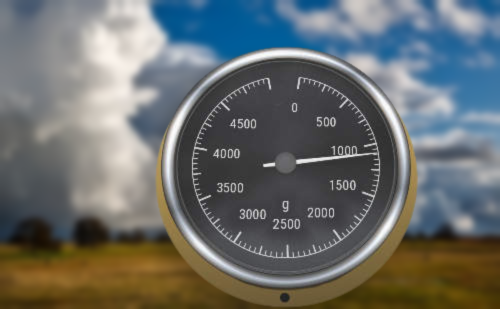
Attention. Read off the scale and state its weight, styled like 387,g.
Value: 1100,g
